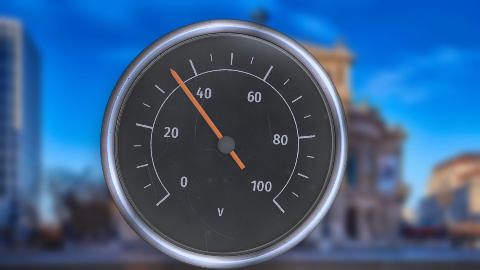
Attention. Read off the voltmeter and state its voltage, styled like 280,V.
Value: 35,V
